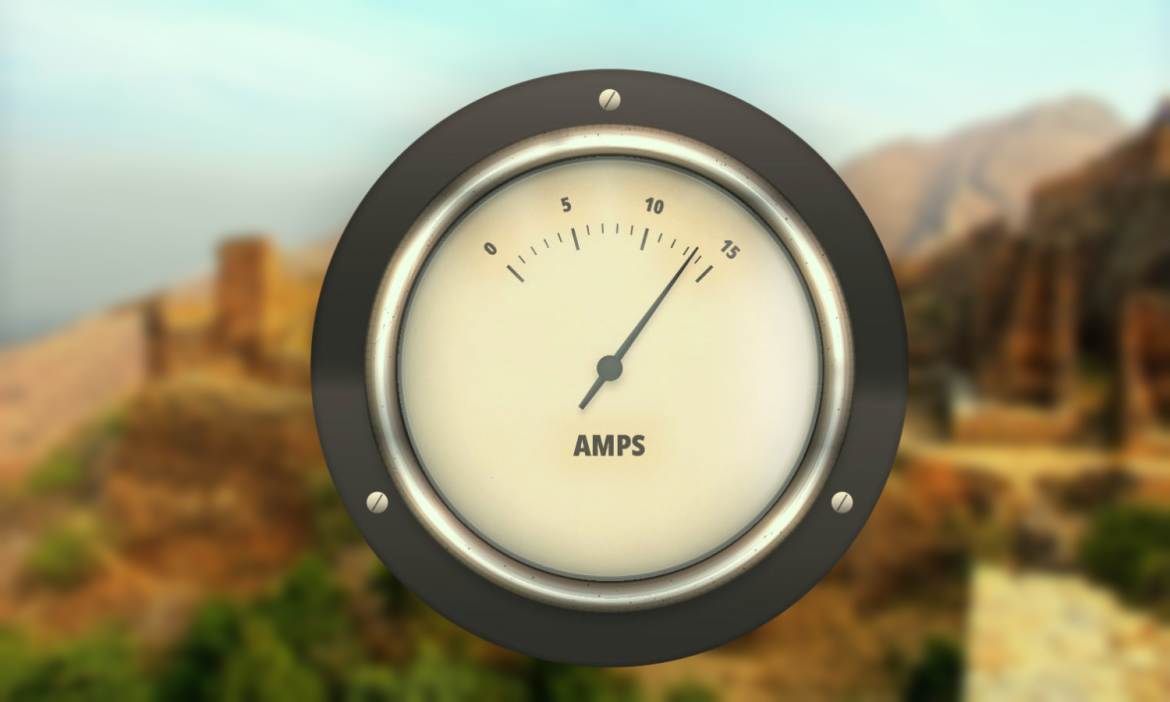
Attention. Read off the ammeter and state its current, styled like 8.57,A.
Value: 13.5,A
